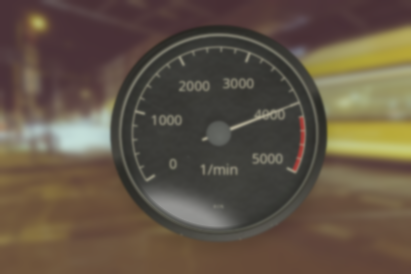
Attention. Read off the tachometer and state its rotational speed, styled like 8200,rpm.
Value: 4000,rpm
